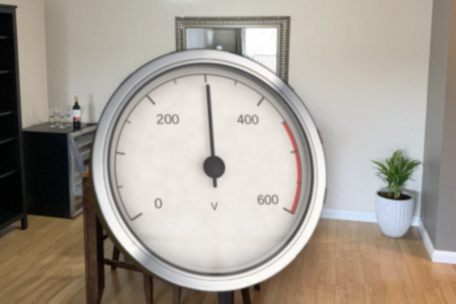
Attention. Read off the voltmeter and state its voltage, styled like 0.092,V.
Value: 300,V
